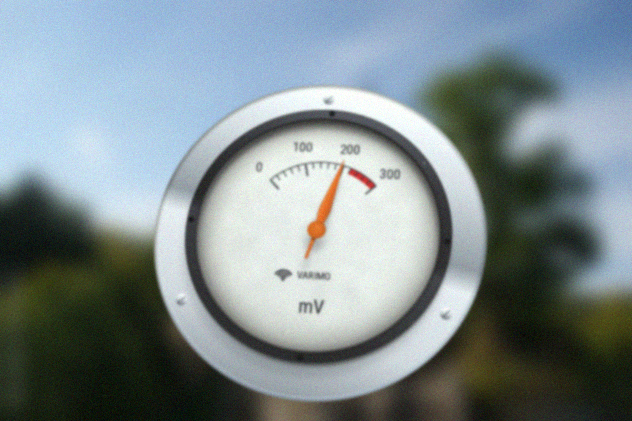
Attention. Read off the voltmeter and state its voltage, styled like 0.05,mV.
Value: 200,mV
